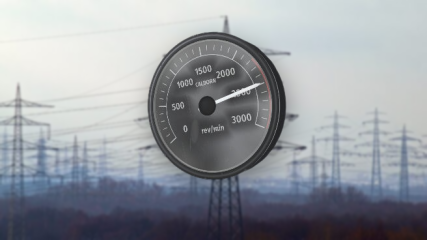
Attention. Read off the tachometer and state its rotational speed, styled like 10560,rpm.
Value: 2500,rpm
